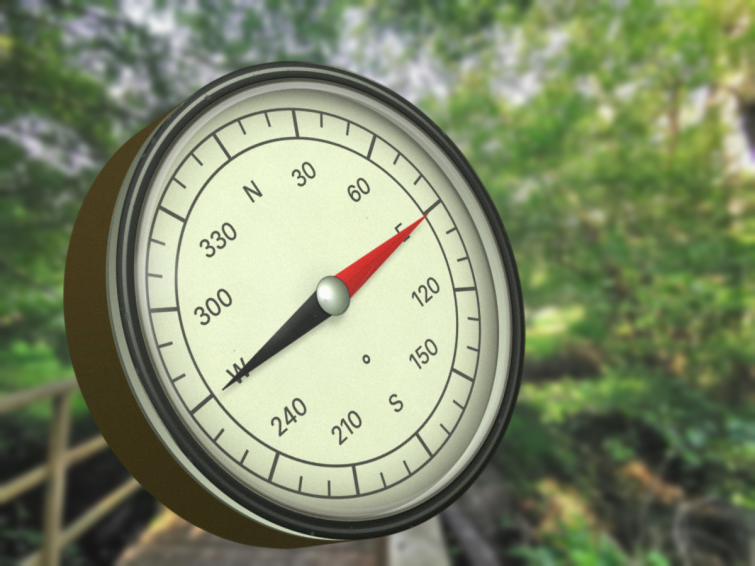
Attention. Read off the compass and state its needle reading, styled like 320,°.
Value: 90,°
